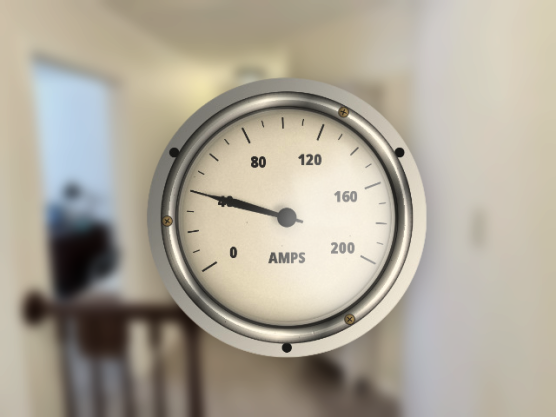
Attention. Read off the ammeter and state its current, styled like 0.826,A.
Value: 40,A
